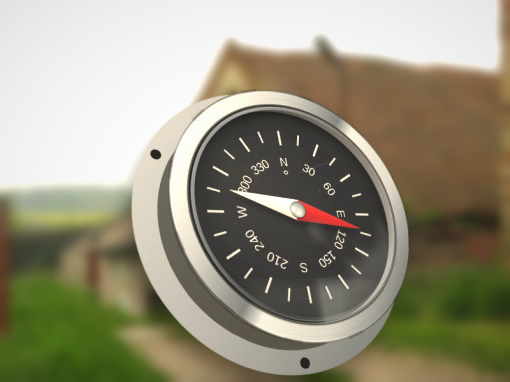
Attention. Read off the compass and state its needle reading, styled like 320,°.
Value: 105,°
